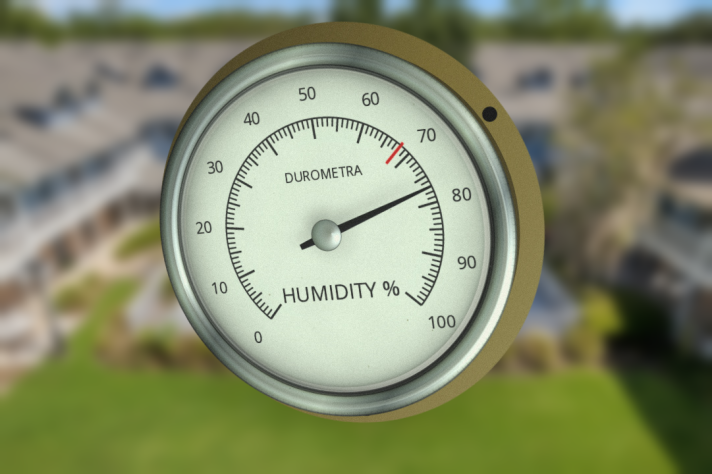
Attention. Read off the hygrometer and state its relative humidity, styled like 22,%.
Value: 77,%
